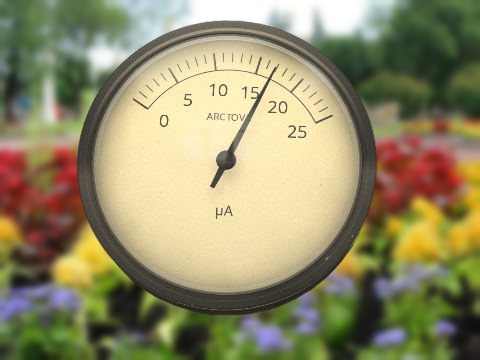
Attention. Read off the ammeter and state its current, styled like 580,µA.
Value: 17,µA
